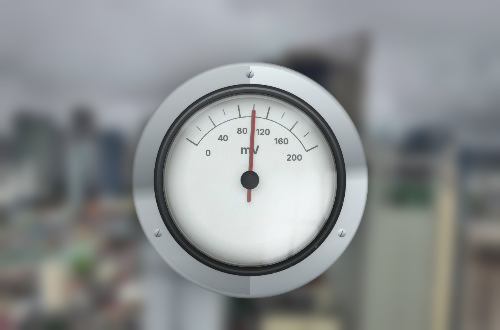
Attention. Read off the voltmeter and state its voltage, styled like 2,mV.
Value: 100,mV
